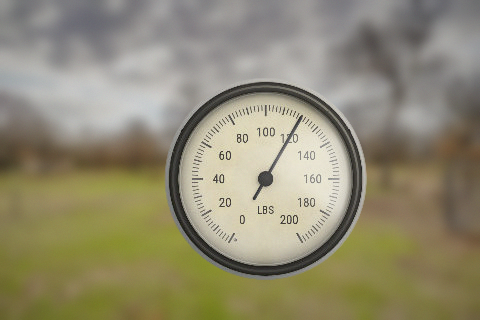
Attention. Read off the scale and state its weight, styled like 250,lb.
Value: 120,lb
